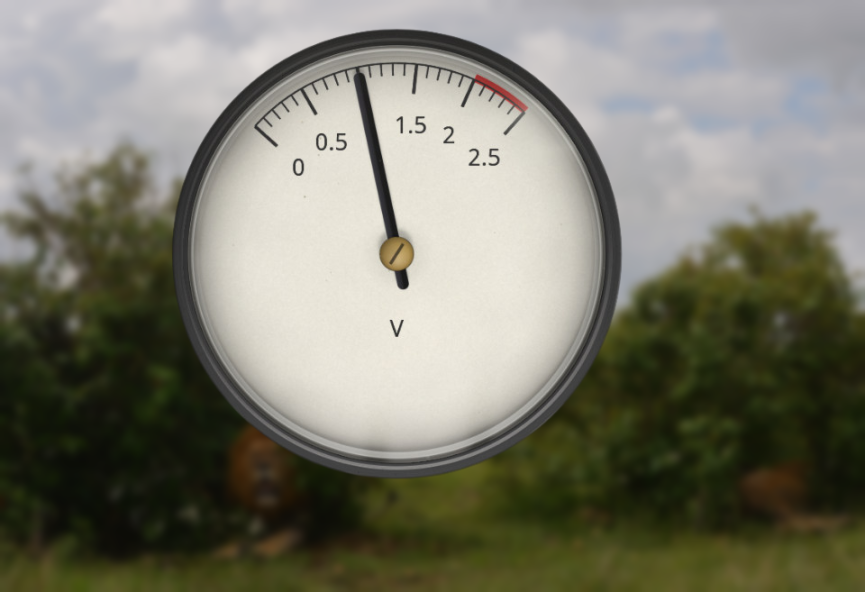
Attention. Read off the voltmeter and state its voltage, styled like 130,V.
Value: 1,V
